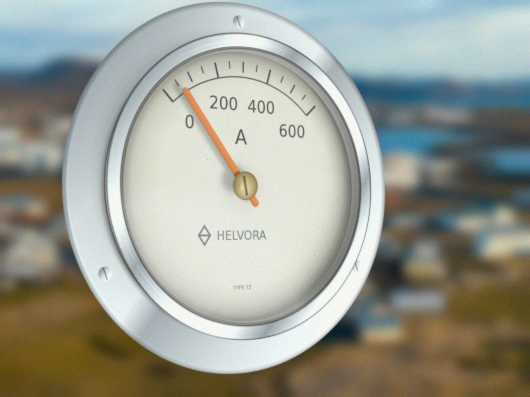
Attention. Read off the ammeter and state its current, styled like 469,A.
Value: 50,A
